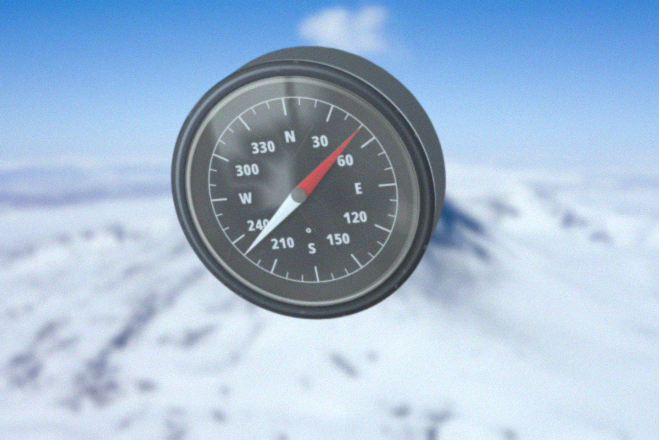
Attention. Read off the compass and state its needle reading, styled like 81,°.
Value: 50,°
